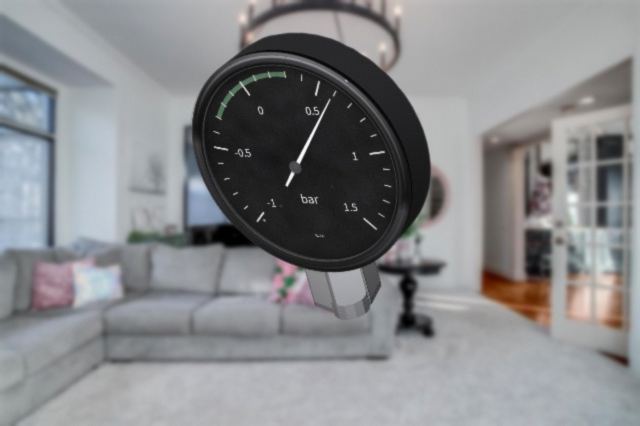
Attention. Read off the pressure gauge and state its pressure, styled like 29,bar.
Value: 0.6,bar
